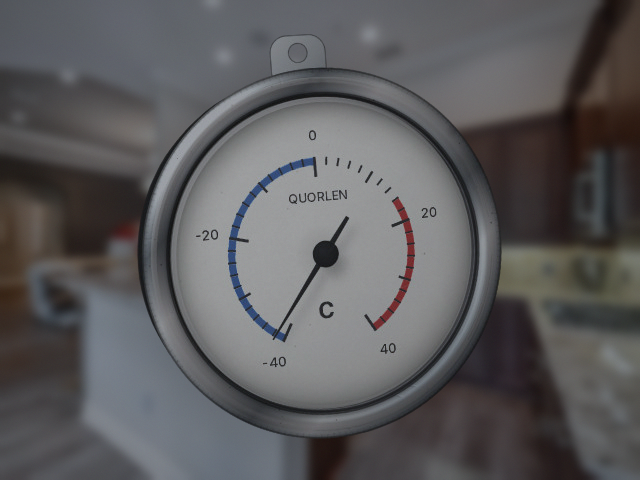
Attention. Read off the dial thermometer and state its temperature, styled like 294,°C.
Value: -38,°C
